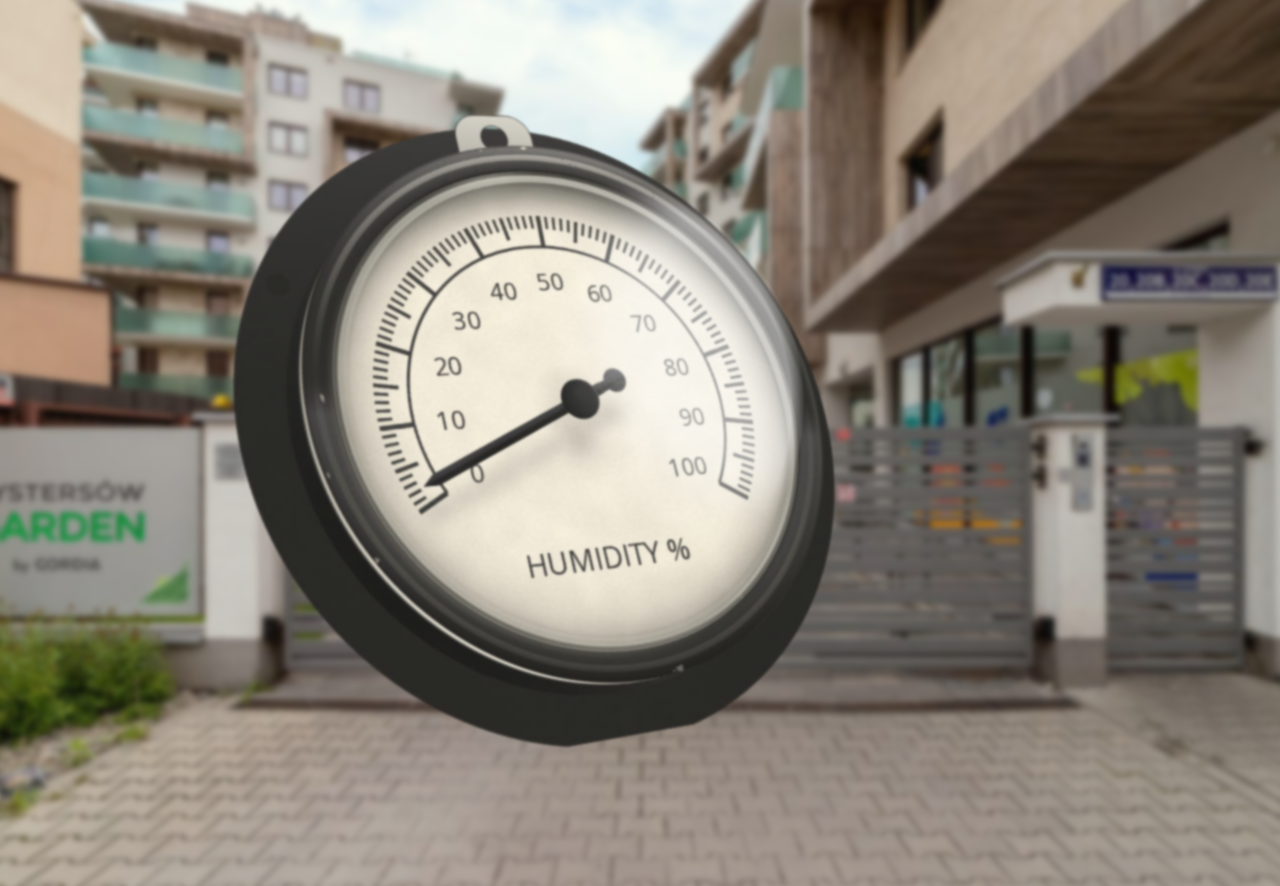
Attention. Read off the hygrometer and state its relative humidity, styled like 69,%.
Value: 2,%
